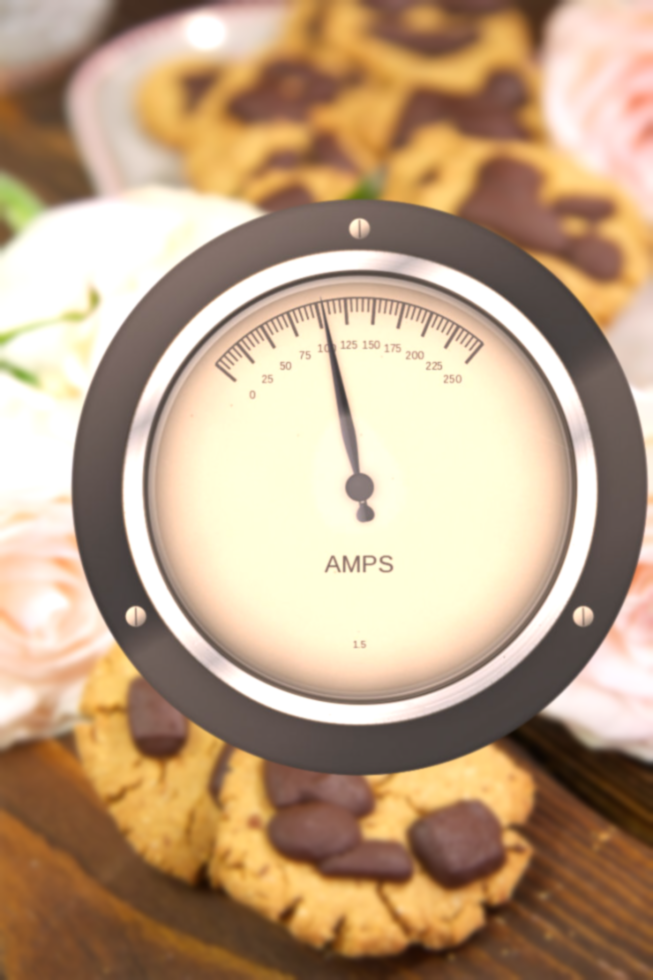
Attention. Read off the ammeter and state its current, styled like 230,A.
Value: 105,A
